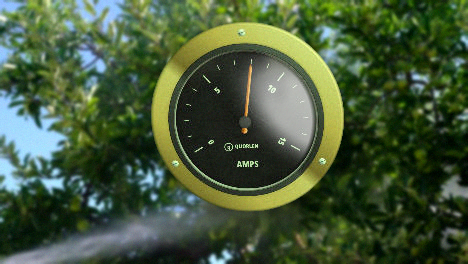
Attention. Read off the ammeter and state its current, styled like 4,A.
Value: 8,A
